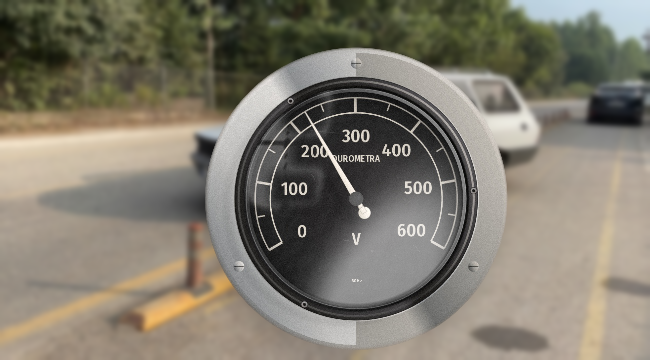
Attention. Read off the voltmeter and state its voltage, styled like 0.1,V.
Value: 225,V
